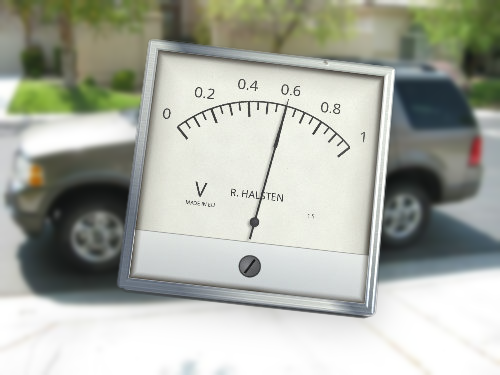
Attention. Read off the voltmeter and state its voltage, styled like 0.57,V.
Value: 0.6,V
